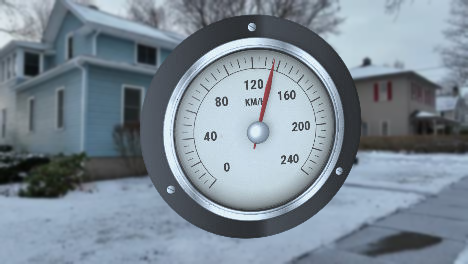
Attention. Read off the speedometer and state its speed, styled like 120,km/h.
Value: 135,km/h
